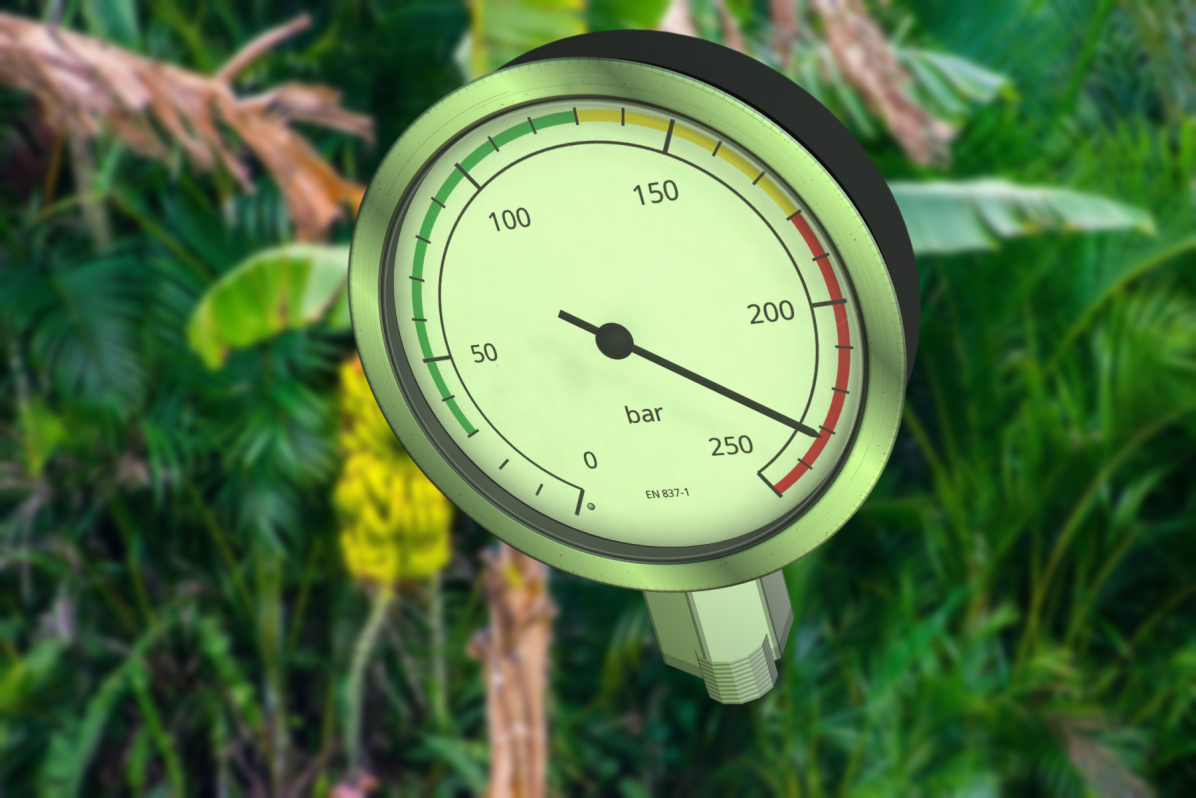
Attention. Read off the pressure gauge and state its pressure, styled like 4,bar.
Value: 230,bar
